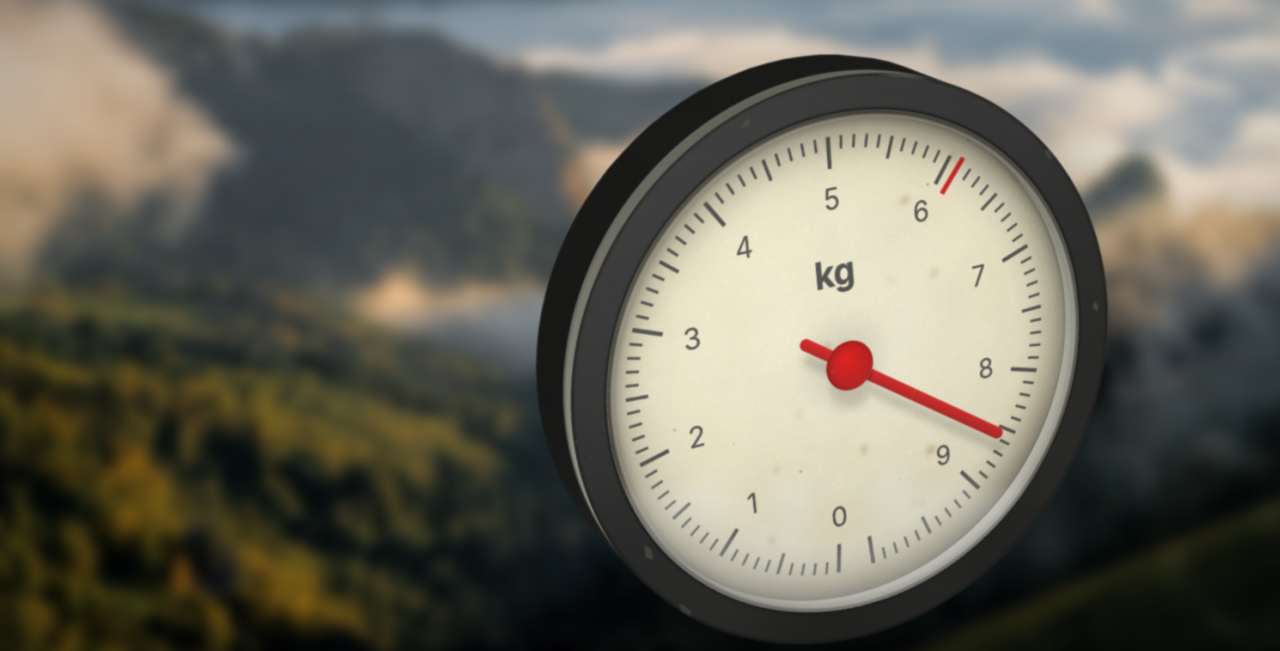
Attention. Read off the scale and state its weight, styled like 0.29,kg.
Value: 8.55,kg
